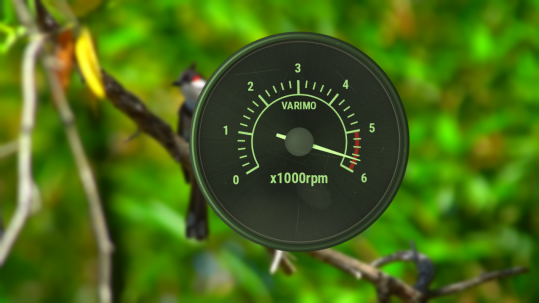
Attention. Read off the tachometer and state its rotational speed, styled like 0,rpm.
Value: 5700,rpm
